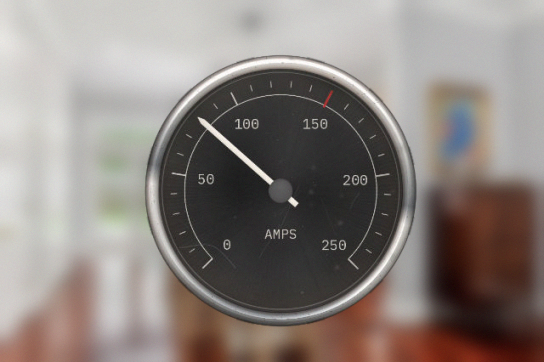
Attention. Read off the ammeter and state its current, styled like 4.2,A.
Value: 80,A
